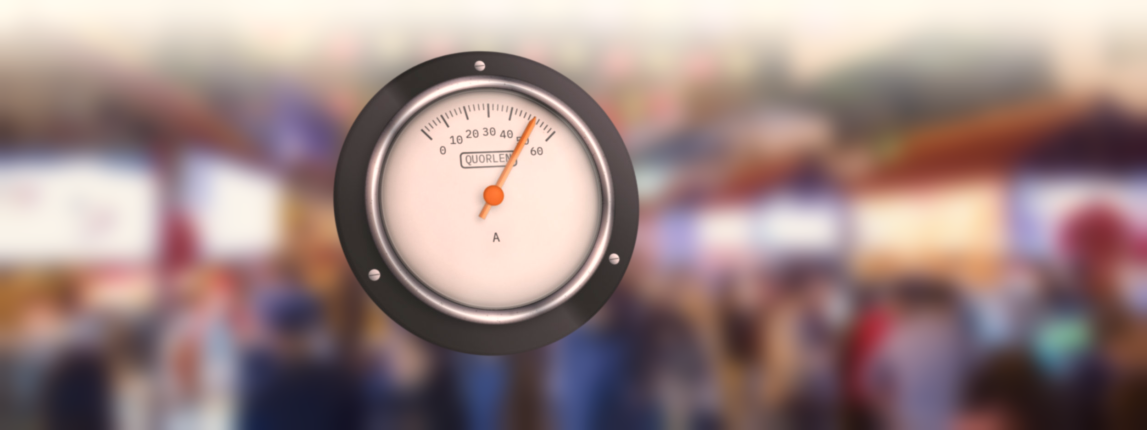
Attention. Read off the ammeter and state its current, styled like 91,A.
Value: 50,A
